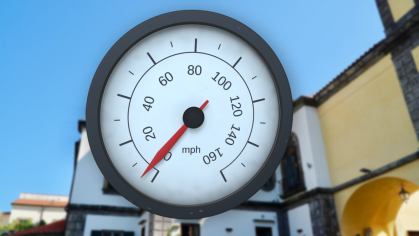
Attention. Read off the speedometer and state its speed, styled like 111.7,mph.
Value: 5,mph
